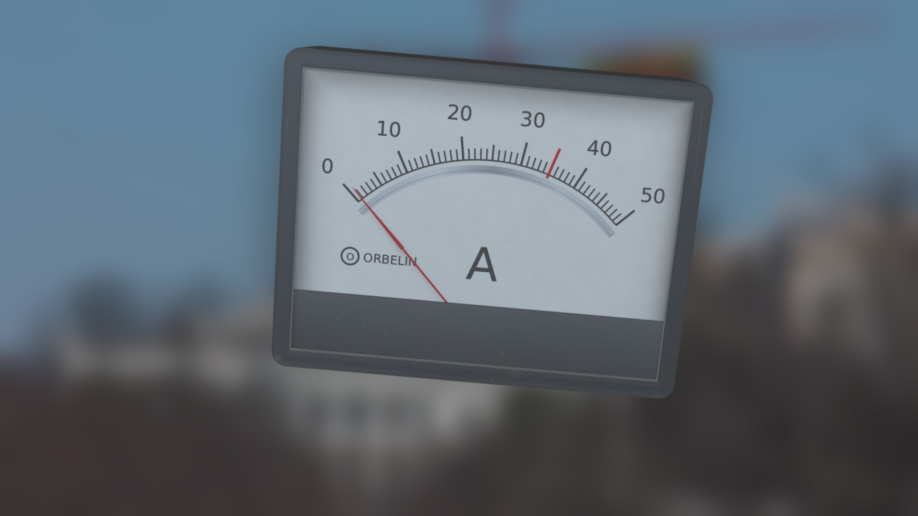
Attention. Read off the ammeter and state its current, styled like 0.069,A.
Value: 1,A
